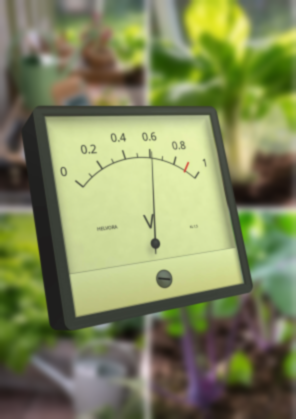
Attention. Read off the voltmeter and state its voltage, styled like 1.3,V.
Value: 0.6,V
